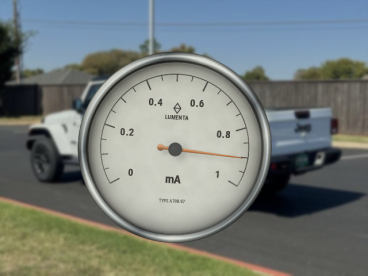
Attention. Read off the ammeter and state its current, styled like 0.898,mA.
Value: 0.9,mA
